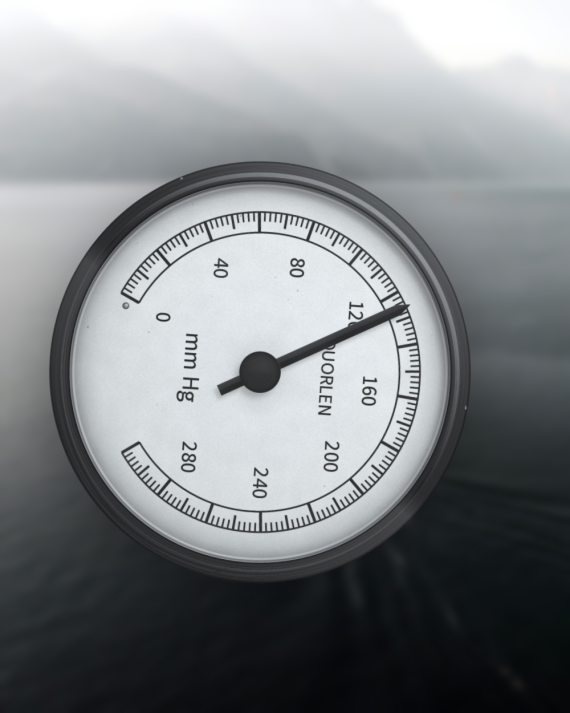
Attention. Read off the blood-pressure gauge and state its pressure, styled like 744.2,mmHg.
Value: 126,mmHg
